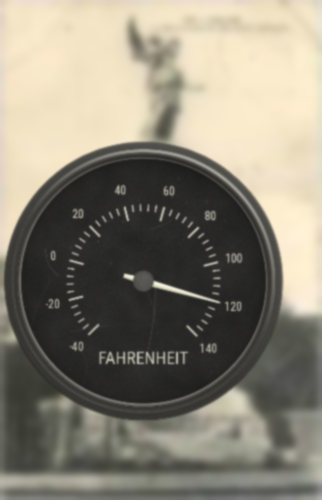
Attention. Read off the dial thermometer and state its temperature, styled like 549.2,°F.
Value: 120,°F
